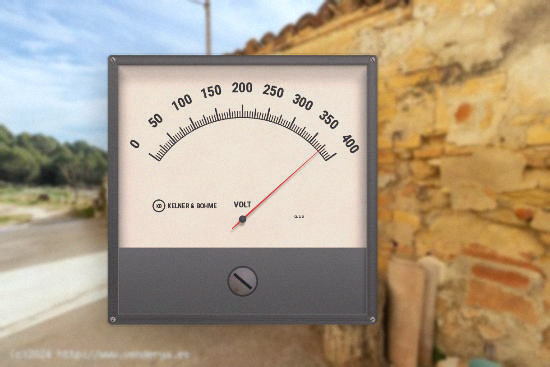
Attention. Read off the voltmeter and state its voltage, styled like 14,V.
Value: 375,V
